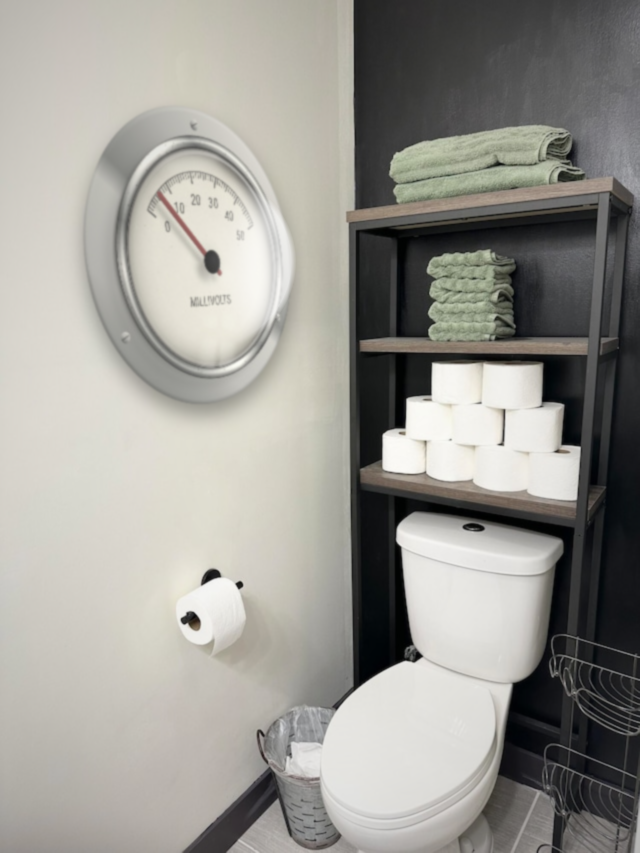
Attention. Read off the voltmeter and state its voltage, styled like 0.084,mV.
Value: 5,mV
